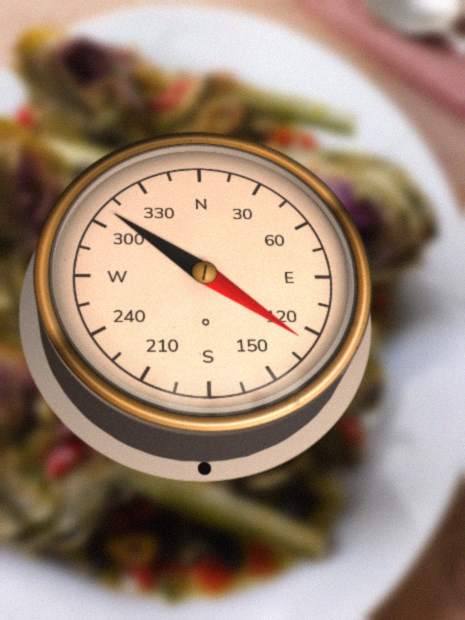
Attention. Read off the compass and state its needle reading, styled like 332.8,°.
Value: 127.5,°
